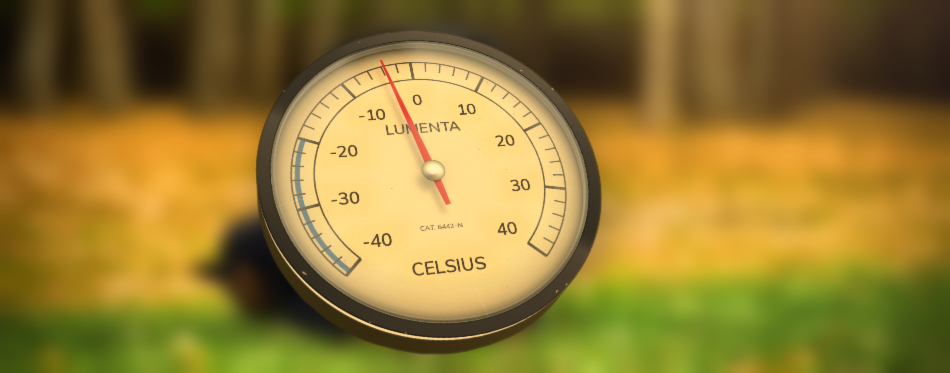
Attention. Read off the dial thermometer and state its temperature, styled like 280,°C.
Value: -4,°C
